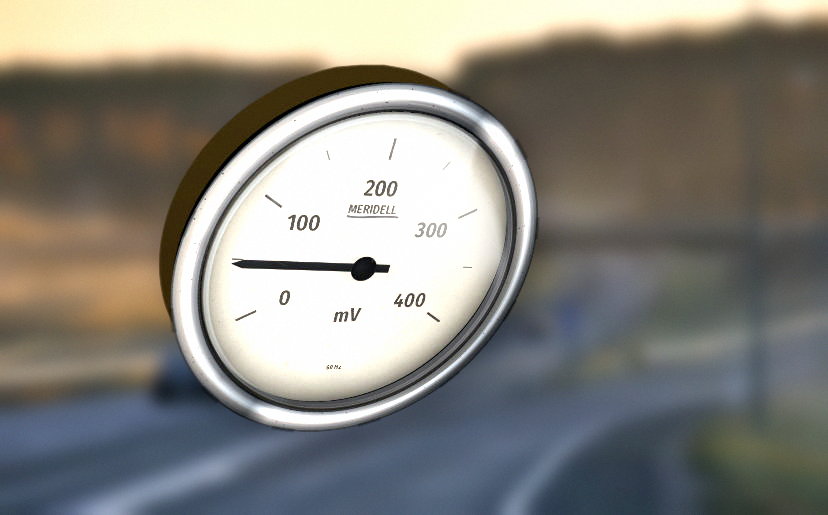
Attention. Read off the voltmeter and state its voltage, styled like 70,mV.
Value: 50,mV
